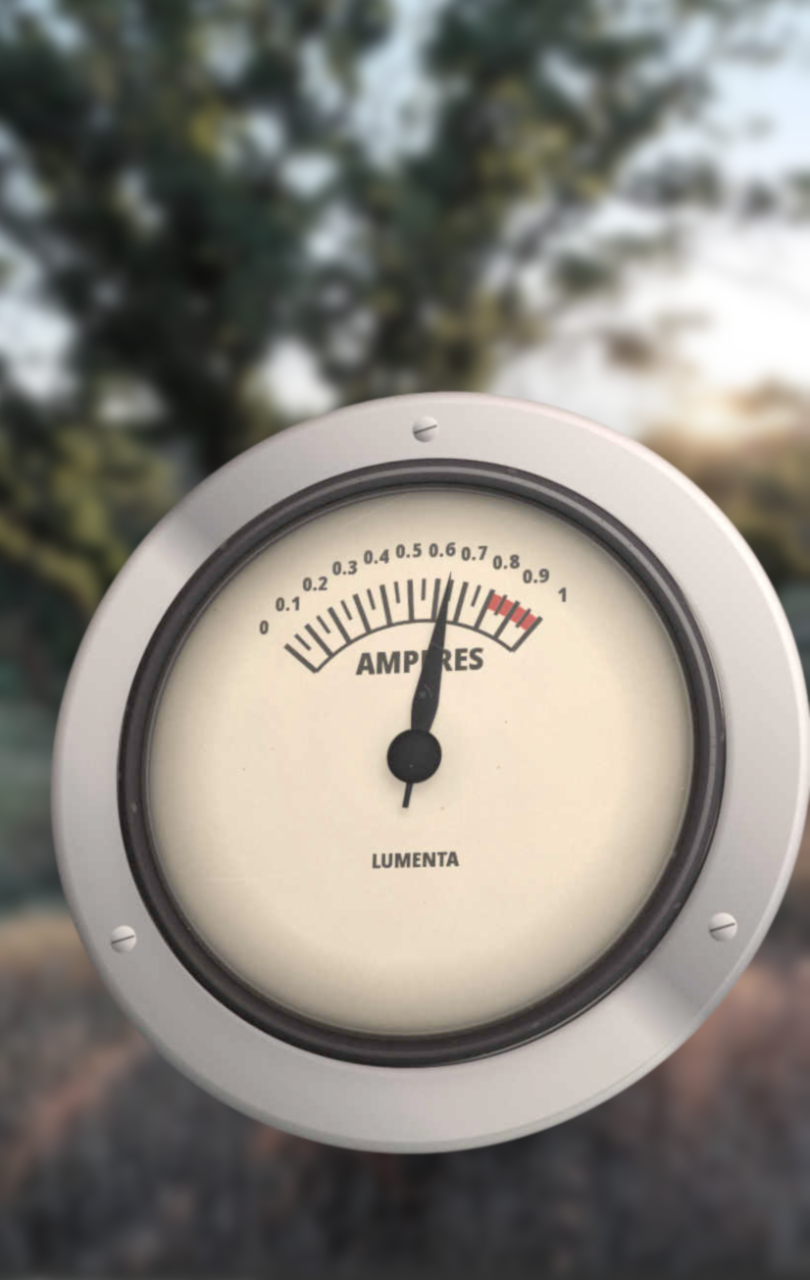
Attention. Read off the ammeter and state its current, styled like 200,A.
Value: 0.65,A
